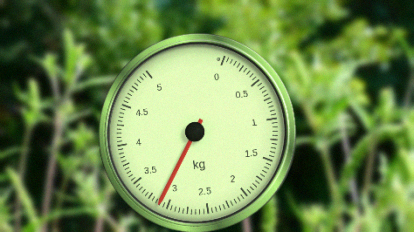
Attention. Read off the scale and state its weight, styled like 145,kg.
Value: 3.1,kg
